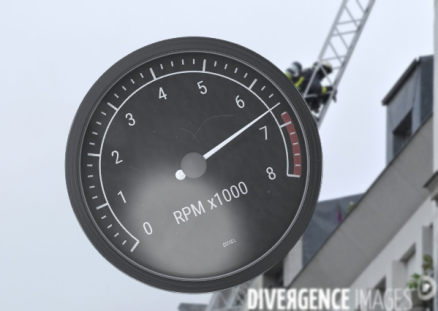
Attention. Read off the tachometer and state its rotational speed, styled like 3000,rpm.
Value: 6600,rpm
